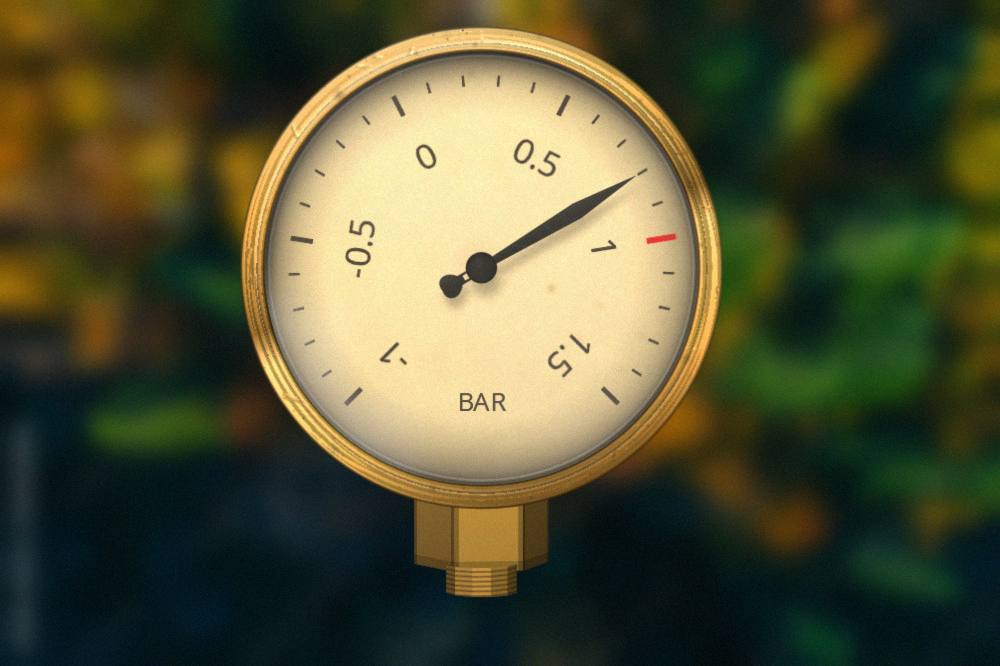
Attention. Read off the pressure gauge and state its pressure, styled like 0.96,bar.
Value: 0.8,bar
